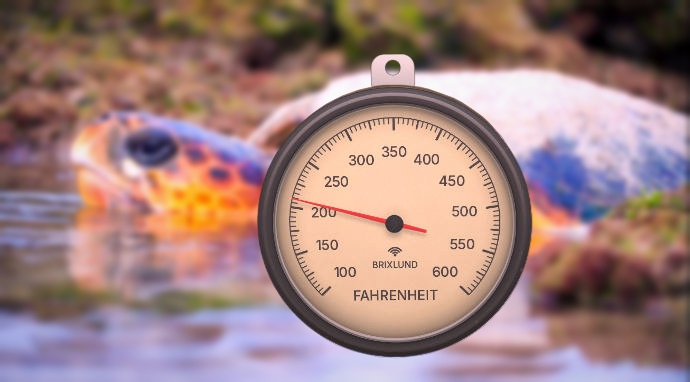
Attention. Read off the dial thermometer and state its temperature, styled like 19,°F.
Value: 210,°F
